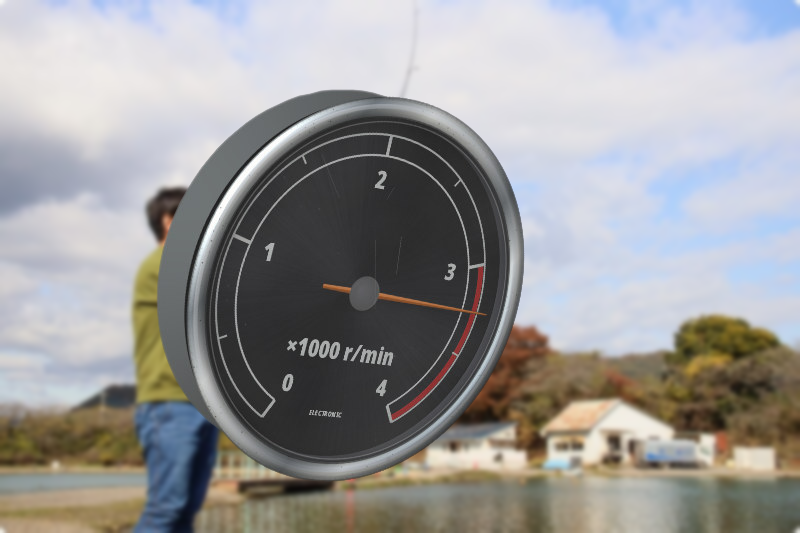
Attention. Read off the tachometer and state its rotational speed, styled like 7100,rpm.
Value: 3250,rpm
